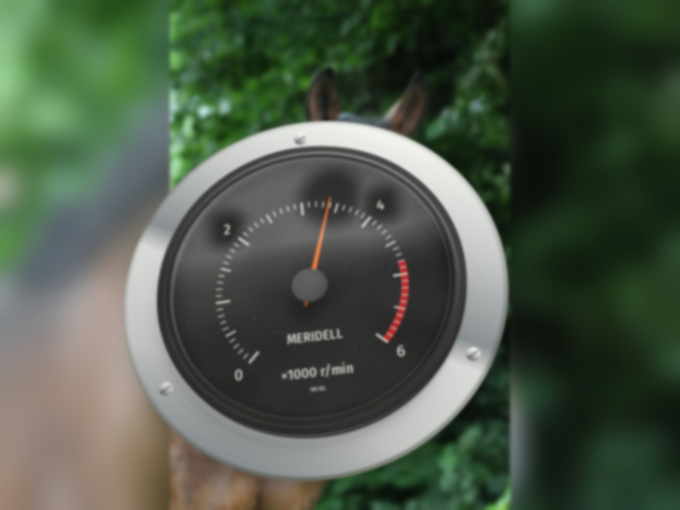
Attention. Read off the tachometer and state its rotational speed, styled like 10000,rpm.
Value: 3400,rpm
